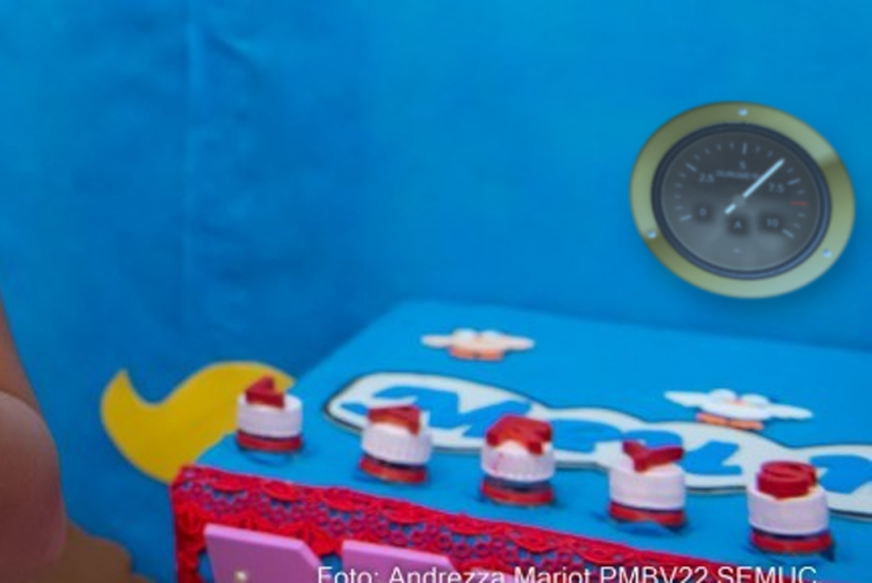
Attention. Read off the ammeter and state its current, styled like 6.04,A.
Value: 6.5,A
